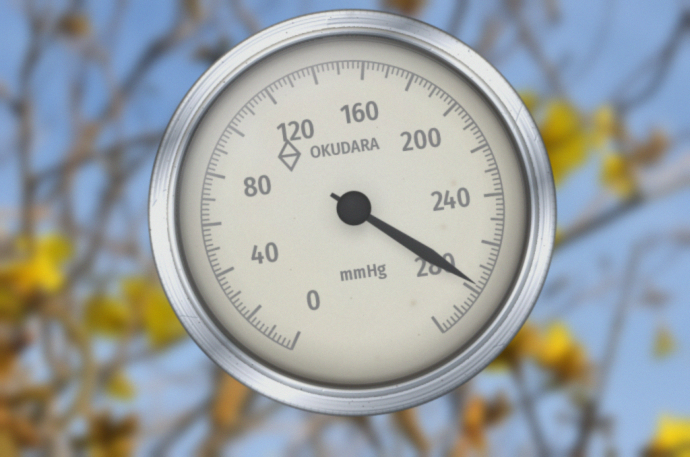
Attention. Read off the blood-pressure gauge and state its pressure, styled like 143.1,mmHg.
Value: 278,mmHg
